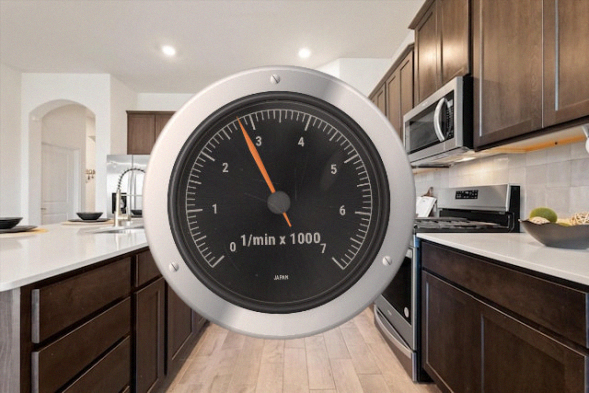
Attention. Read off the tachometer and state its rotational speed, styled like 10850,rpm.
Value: 2800,rpm
